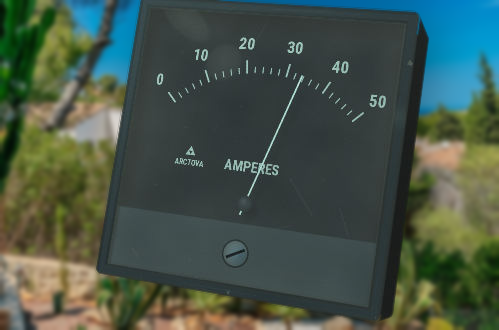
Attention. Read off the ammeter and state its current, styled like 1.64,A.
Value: 34,A
